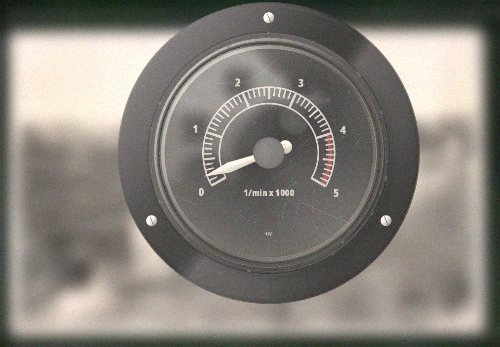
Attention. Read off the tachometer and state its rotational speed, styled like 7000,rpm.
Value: 200,rpm
